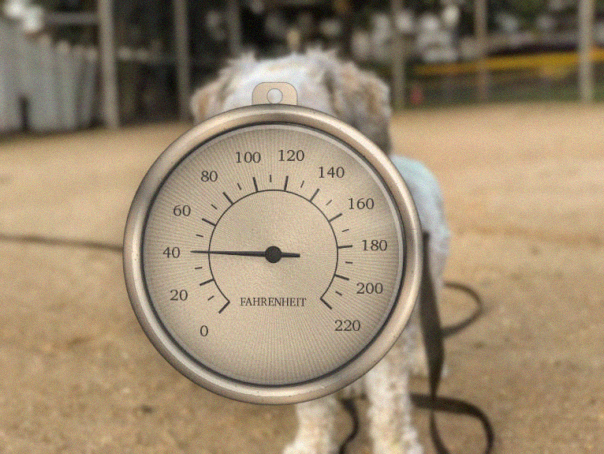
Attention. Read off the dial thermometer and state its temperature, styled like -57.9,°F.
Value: 40,°F
